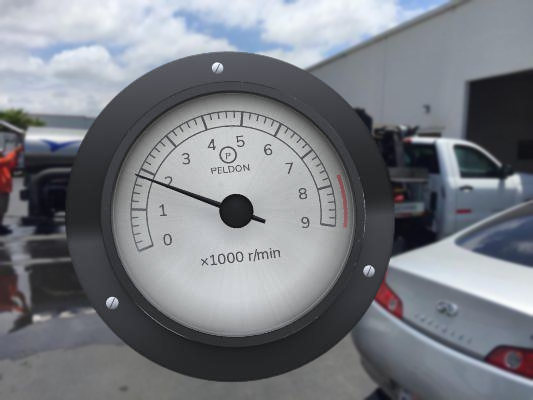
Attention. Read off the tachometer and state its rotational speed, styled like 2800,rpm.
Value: 1800,rpm
